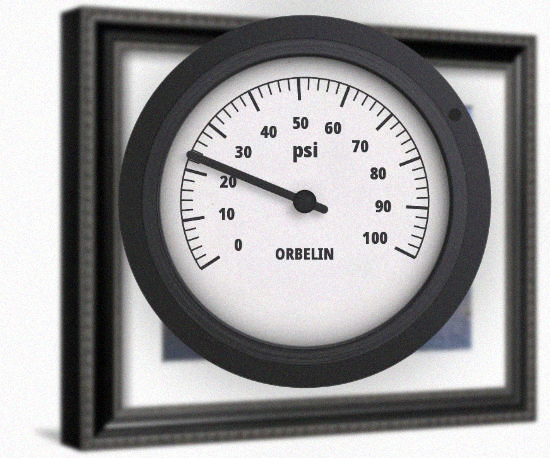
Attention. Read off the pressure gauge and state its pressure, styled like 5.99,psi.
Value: 23,psi
